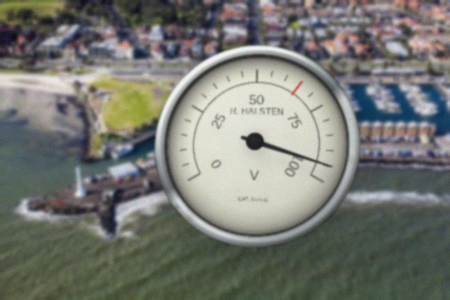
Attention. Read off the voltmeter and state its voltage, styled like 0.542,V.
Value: 95,V
